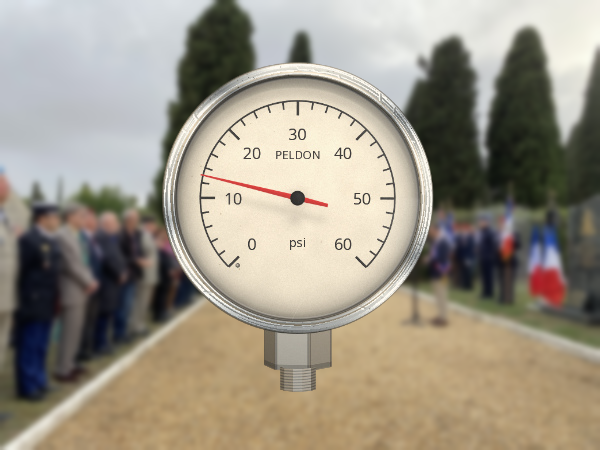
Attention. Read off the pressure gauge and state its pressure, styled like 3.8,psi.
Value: 13,psi
